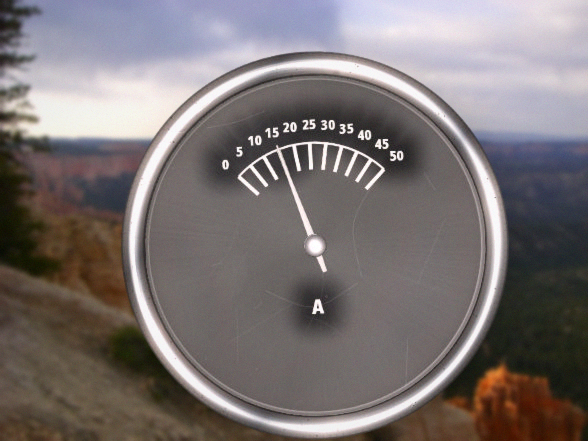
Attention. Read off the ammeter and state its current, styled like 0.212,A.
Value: 15,A
